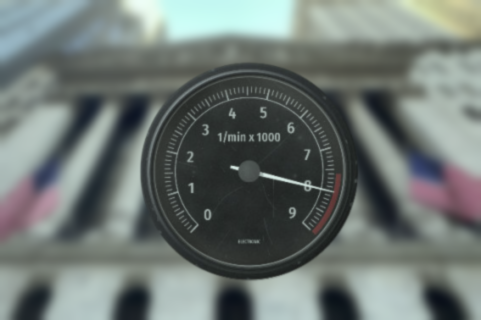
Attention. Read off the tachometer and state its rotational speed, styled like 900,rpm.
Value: 8000,rpm
